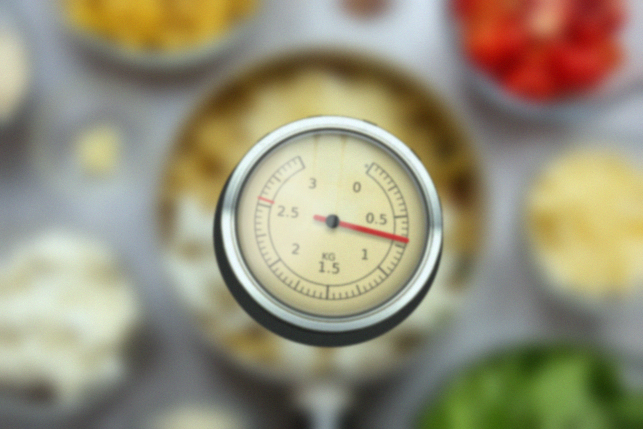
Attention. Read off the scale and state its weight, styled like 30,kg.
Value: 0.7,kg
